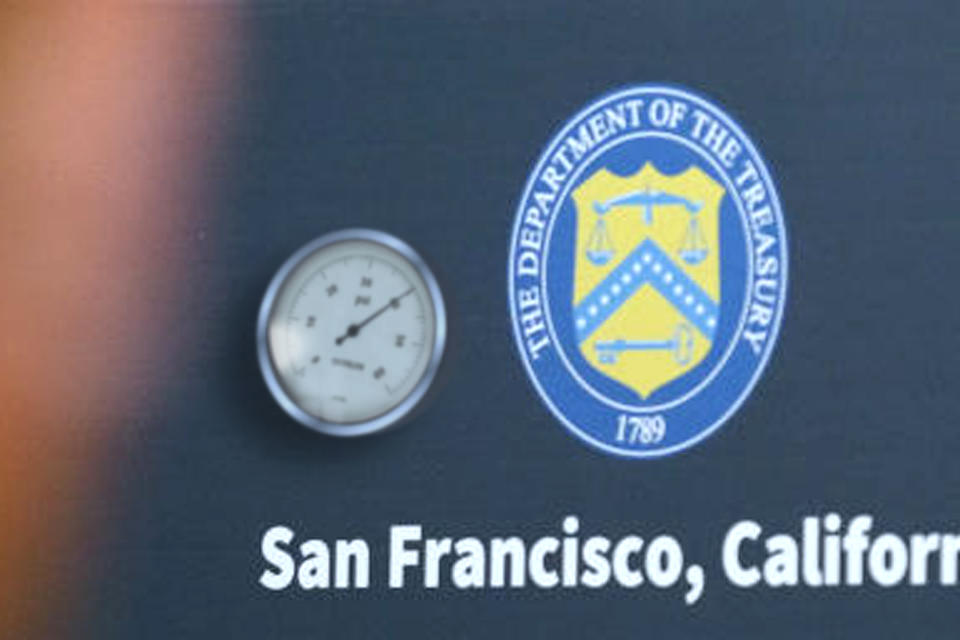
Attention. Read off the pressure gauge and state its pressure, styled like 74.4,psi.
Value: 40,psi
